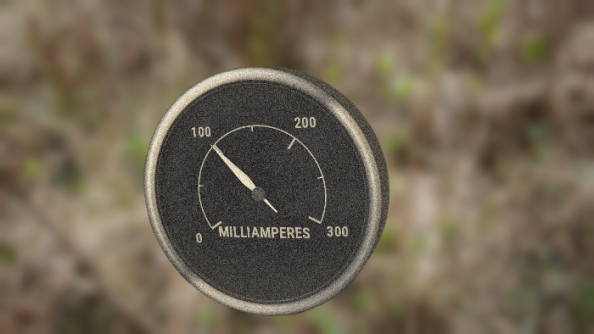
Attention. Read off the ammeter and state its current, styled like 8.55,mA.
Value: 100,mA
